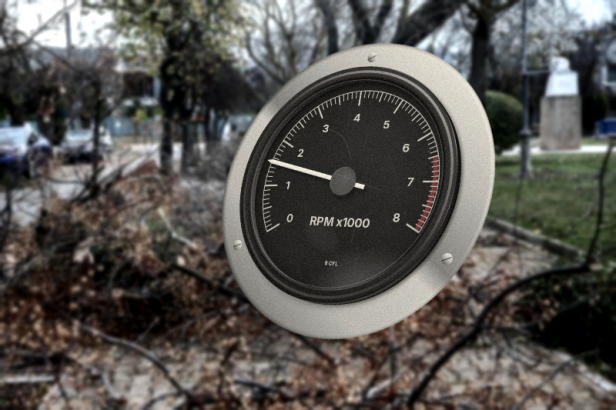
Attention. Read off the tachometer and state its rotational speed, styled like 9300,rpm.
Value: 1500,rpm
